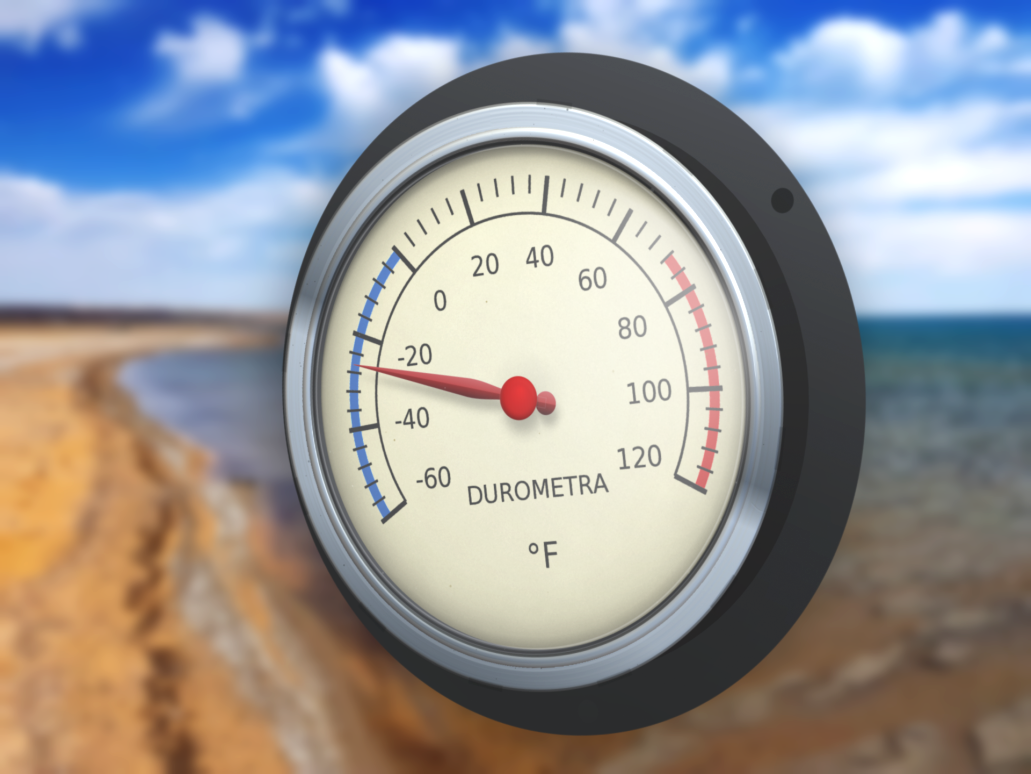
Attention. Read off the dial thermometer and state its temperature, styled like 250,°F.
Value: -26,°F
